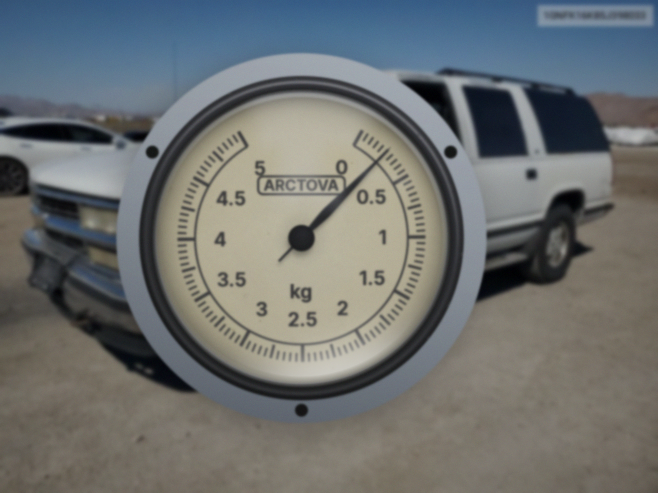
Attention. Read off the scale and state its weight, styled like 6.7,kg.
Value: 0.25,kg
